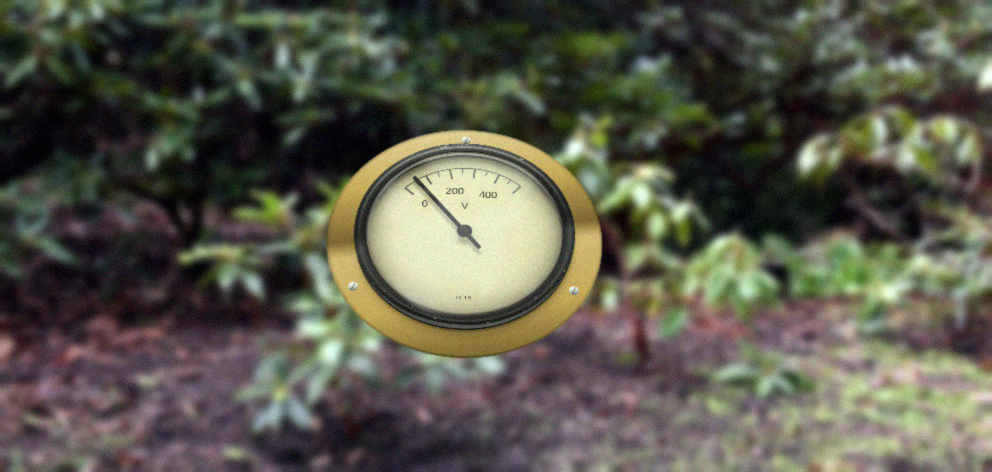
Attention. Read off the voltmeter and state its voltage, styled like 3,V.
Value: 50,V
